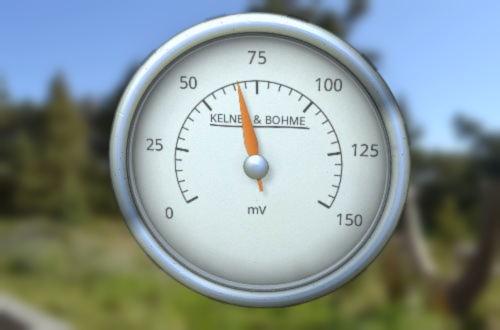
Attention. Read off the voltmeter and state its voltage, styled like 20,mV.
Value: 67.5,mV
